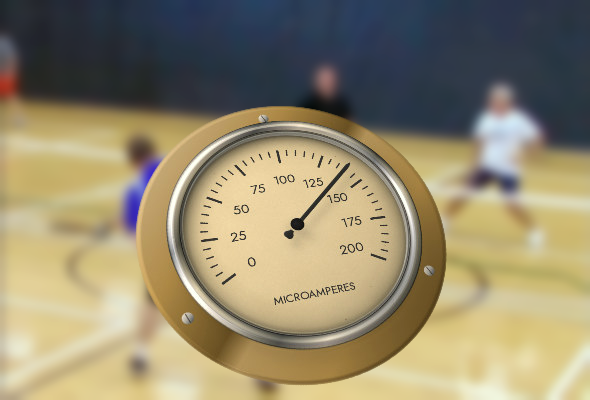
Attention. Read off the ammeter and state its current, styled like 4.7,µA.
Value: 140,µA
